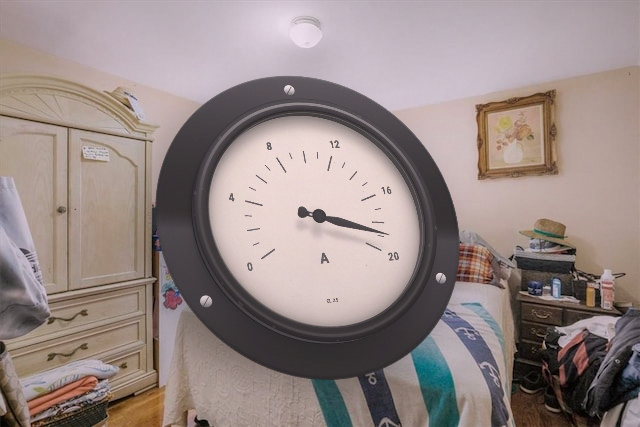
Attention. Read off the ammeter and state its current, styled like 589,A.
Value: 19,A
